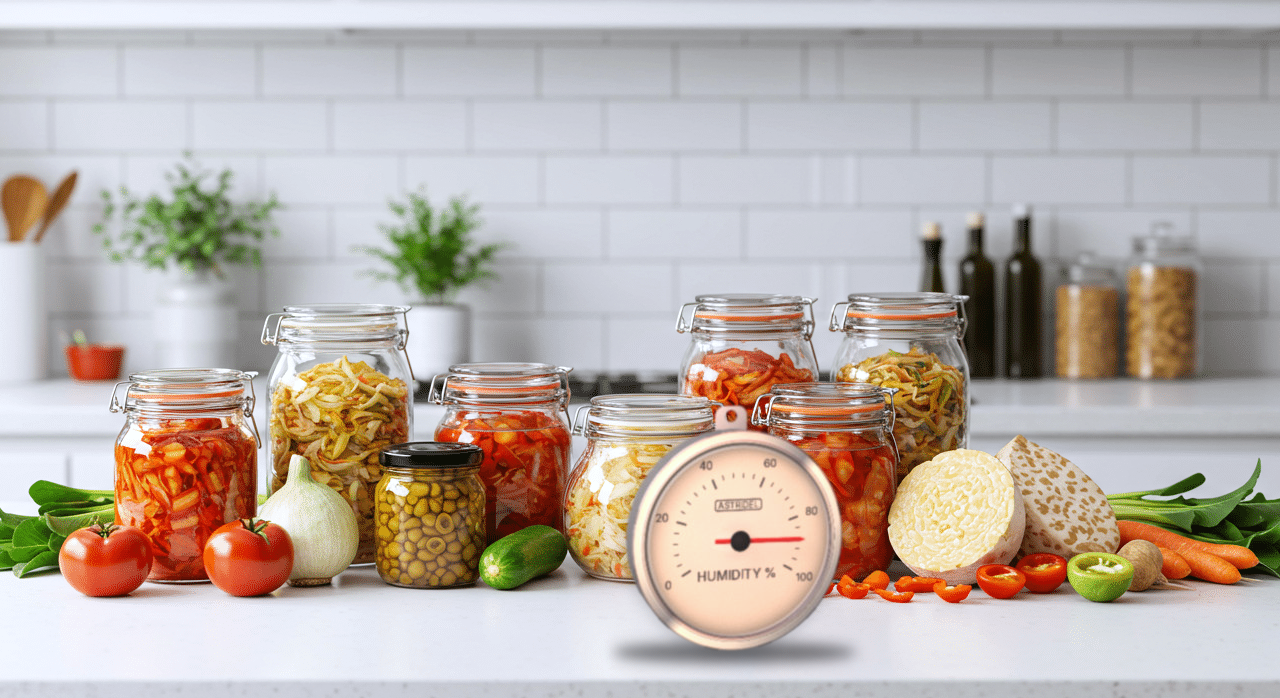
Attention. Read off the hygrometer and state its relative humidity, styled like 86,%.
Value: 88,%
